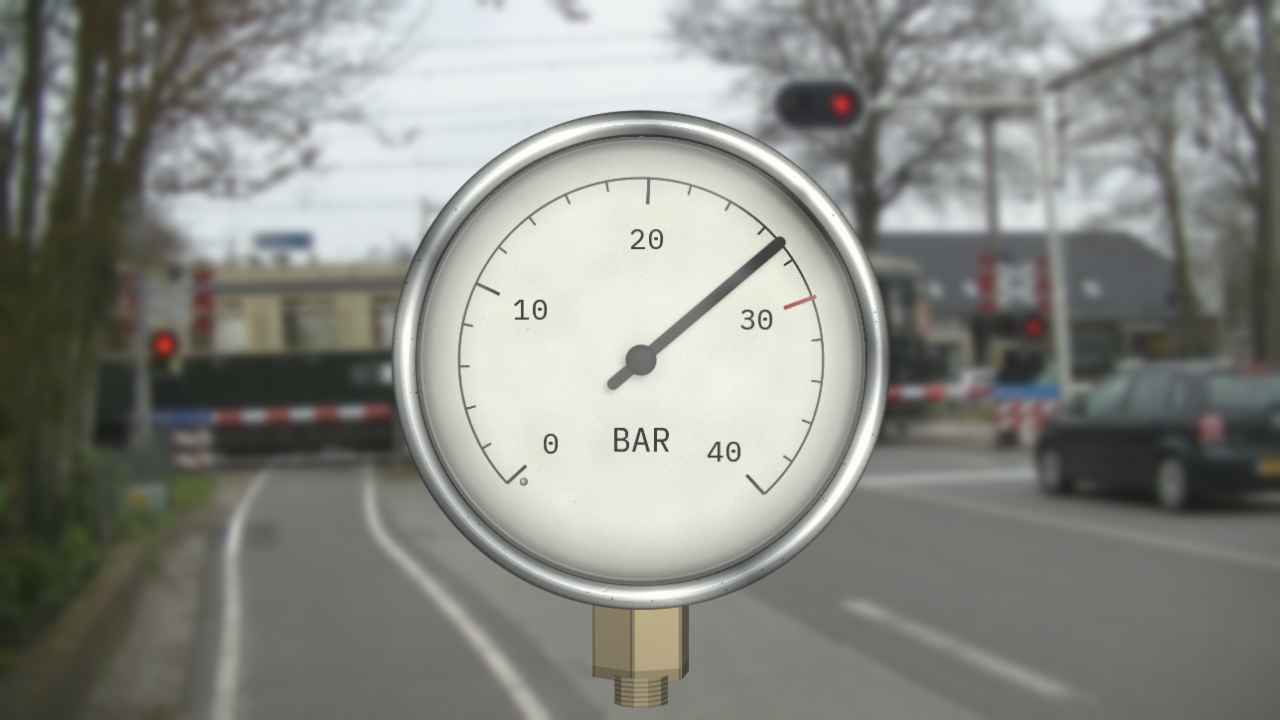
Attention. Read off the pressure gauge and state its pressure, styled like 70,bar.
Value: 27,bar
